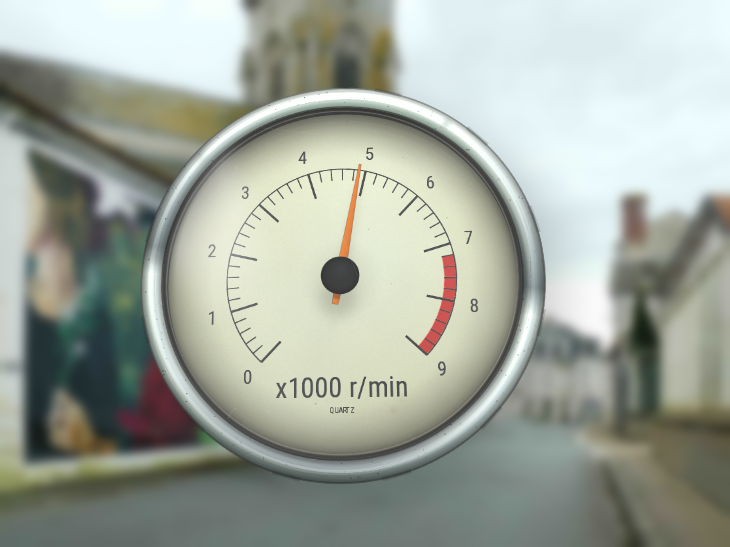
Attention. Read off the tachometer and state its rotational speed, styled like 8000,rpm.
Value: 4900,rpm
